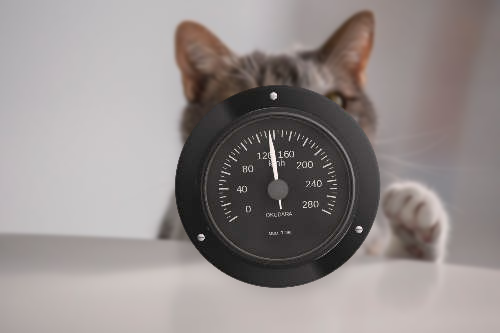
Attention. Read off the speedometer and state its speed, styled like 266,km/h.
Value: 135,km/h
